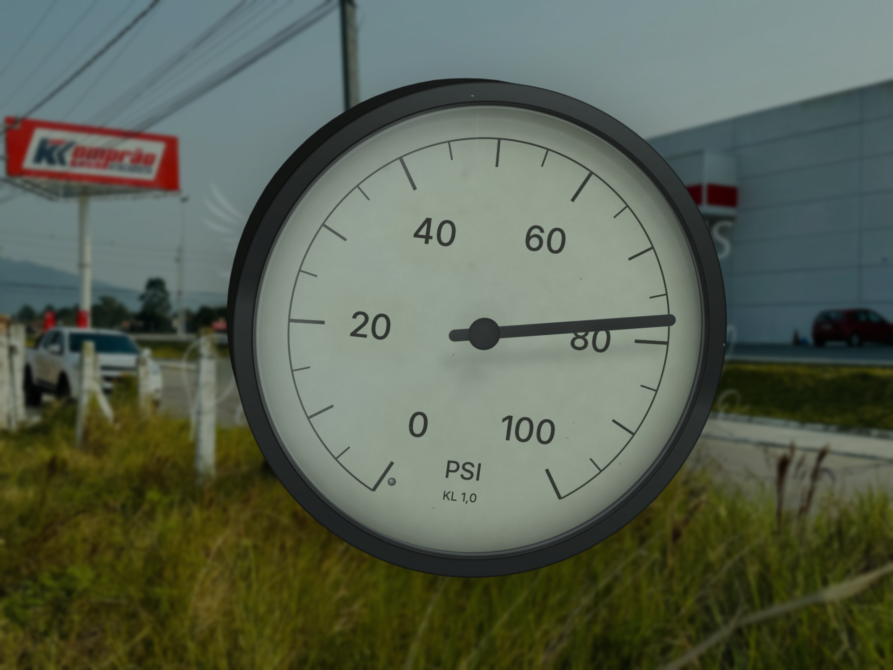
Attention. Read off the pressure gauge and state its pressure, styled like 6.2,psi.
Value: 77.5,psi
